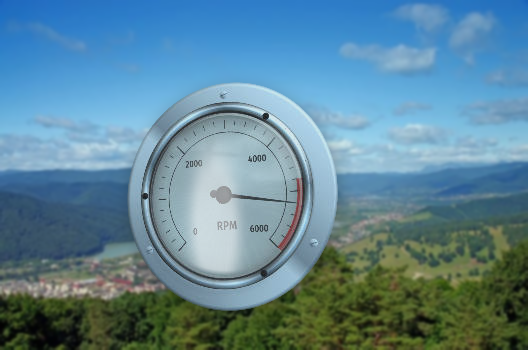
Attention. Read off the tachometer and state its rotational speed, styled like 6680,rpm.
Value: 5200,rpm
